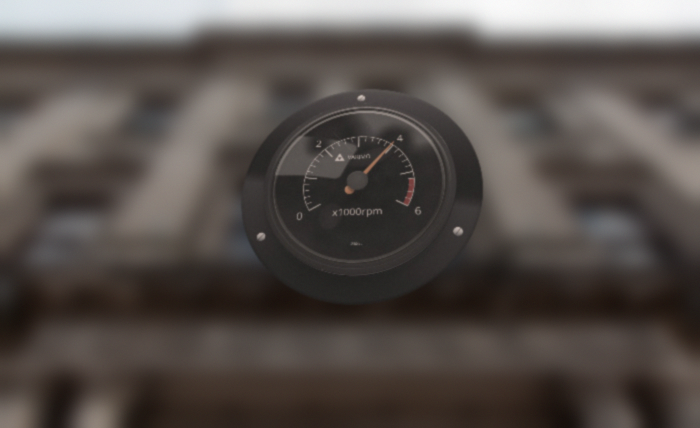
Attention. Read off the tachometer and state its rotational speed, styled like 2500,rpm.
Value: 4000,rpm
